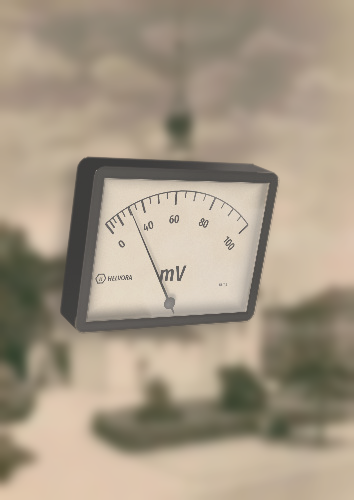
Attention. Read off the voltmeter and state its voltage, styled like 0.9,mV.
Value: 30,mV
